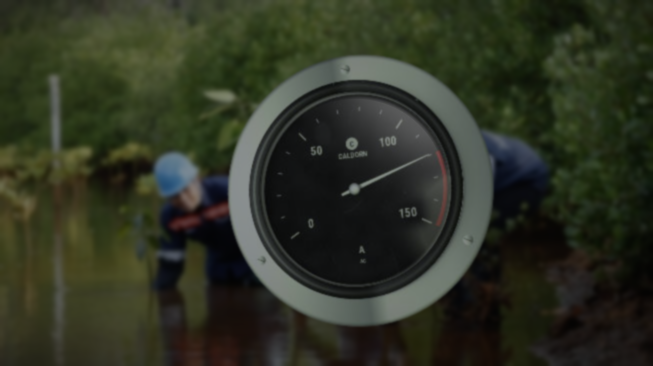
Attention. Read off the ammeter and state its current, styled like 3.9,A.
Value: 120,A
